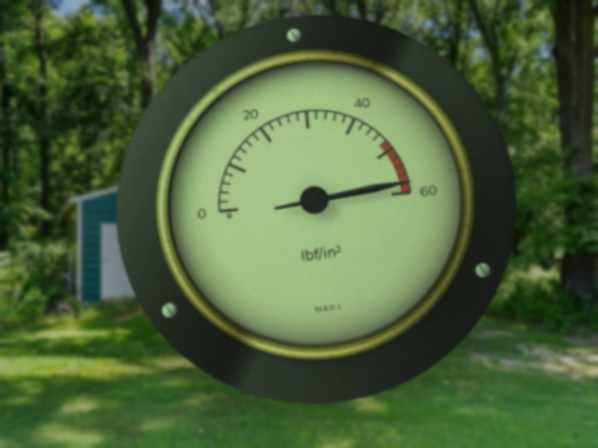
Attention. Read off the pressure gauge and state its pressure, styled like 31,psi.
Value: 58,psi
